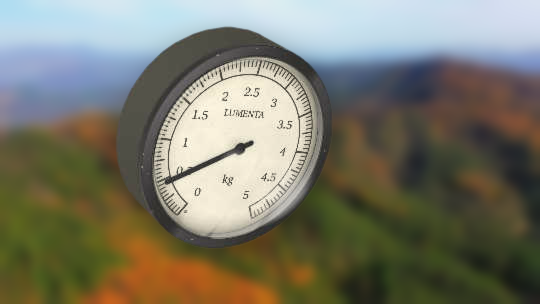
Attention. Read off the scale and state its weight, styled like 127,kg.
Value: 0.5,kg
